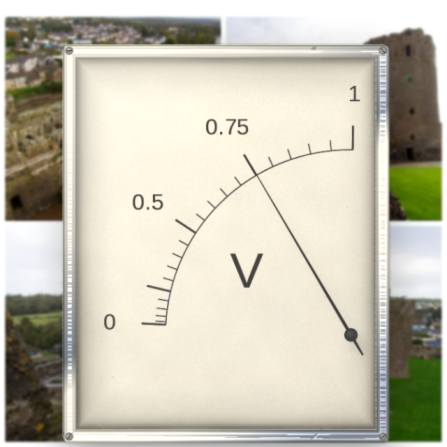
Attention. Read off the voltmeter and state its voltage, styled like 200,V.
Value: 0.75,V
